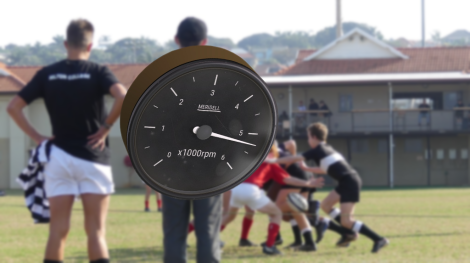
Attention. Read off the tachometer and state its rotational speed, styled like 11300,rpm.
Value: 5250,rpm
